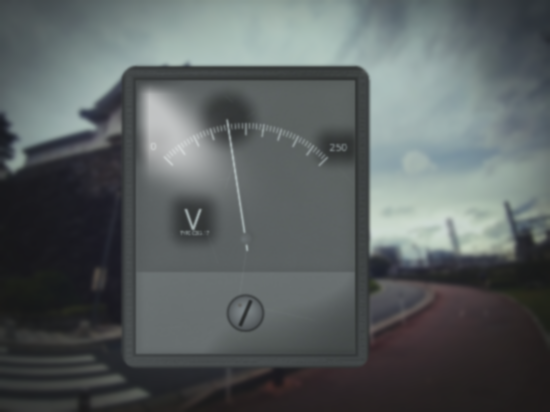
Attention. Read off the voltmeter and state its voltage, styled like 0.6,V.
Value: 100,V
